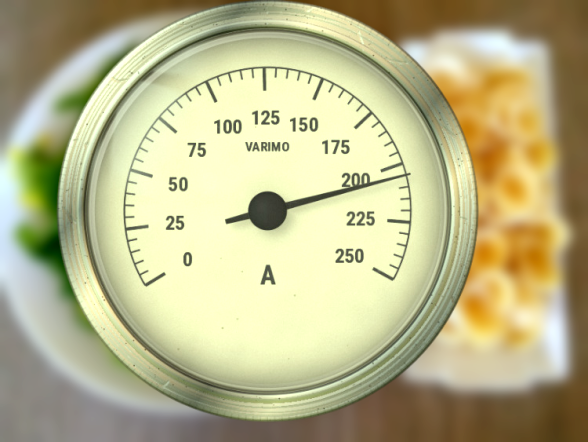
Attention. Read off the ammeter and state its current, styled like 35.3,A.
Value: 205,A
